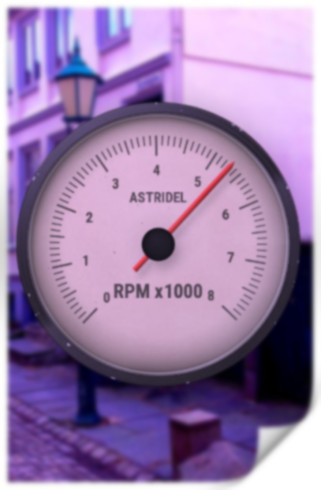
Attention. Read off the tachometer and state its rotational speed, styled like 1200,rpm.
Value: 5300,rpm
